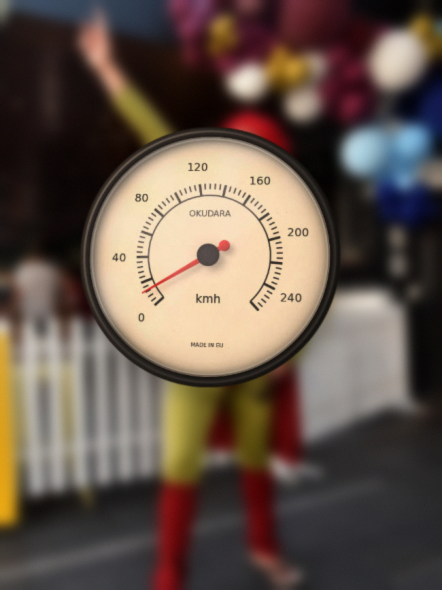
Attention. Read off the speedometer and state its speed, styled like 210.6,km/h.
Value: 12,km/h
